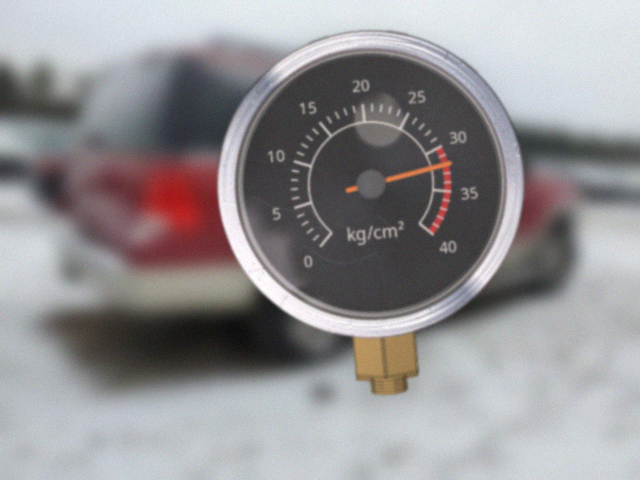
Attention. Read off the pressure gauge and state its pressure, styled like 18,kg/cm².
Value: 32,kg/cm²
